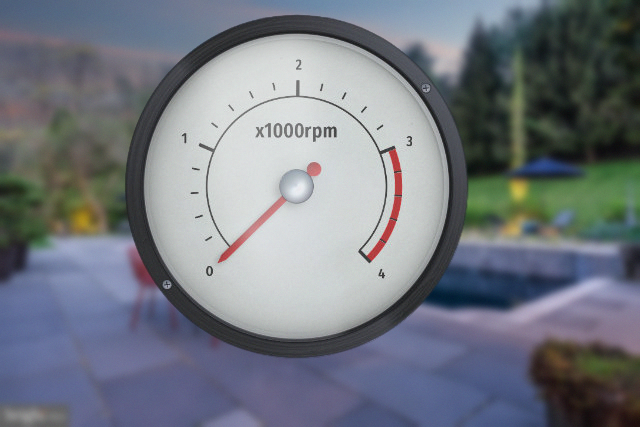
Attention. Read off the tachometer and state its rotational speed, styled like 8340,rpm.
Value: 0,rpm
